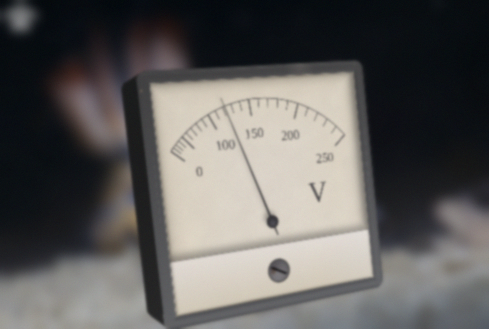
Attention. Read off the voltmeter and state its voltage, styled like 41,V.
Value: 120,V
